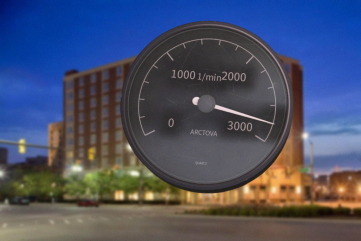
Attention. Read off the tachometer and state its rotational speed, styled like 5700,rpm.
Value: 2800,rpm
